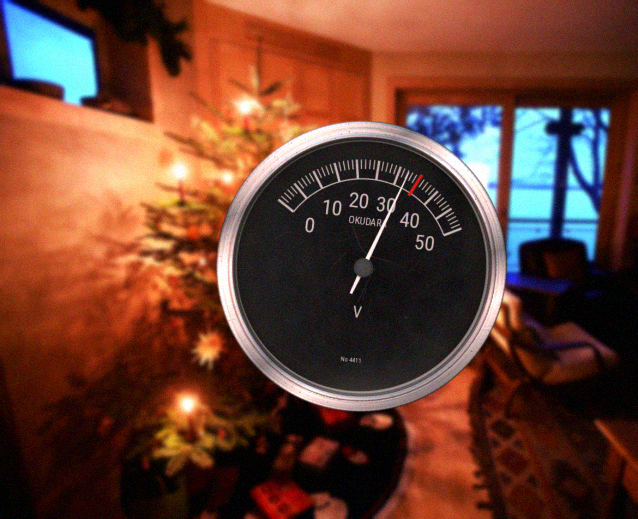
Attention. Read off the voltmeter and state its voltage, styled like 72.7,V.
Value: 32,V
